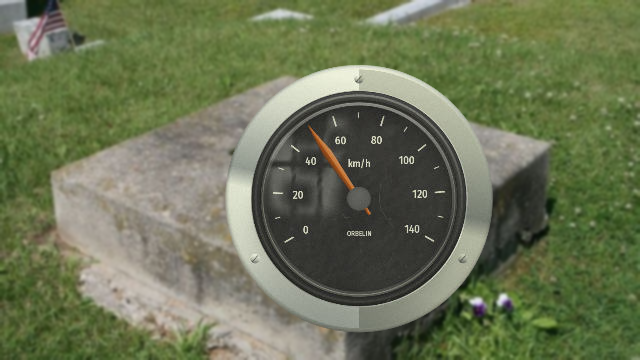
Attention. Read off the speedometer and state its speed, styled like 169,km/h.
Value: 50,km/h
